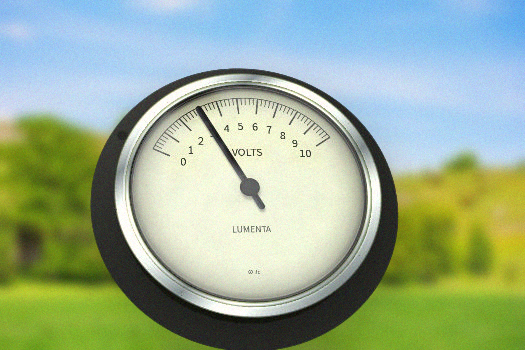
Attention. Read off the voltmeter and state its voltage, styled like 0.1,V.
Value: 3,V
